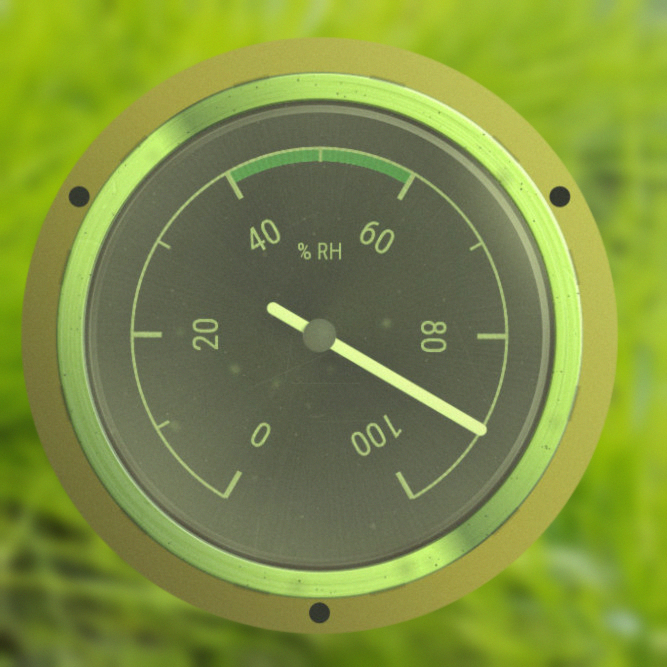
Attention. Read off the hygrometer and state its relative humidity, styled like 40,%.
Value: 90,%
